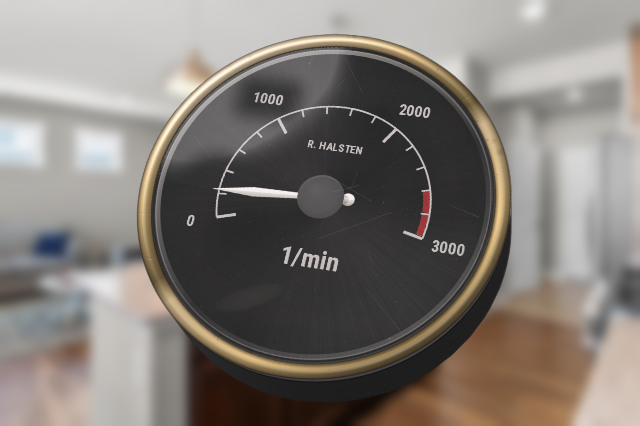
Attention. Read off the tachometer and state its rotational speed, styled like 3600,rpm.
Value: 200,rpm
